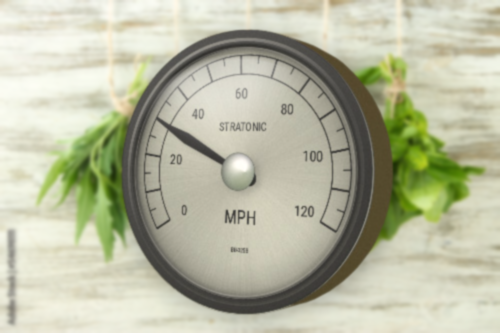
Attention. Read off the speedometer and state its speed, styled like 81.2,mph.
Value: 30,mph
